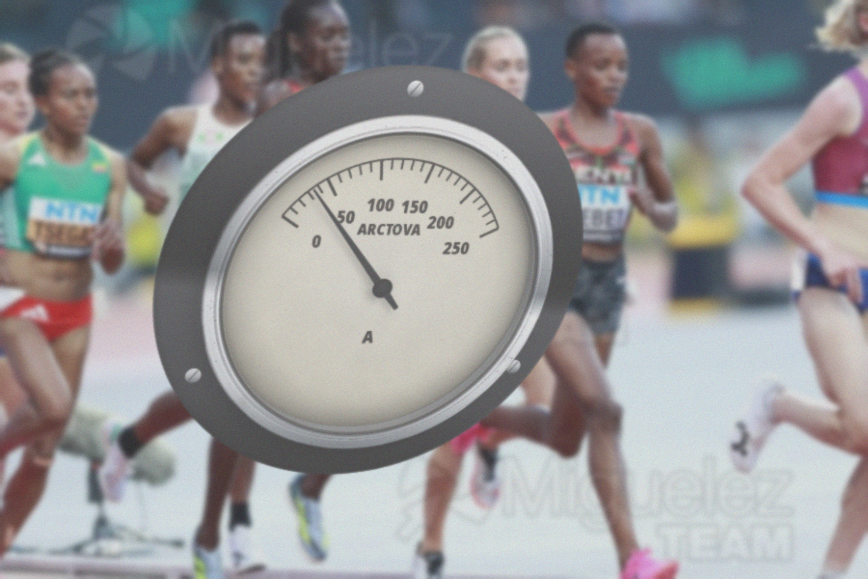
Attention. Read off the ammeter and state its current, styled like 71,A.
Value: 35,A
